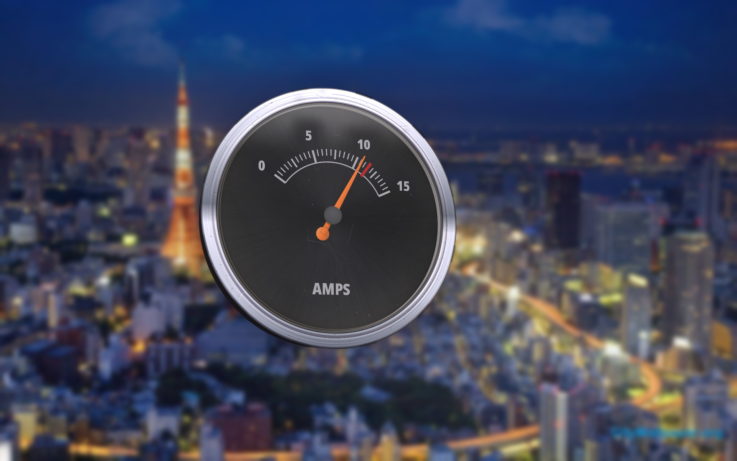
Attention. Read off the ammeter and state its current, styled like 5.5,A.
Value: 10.5,A
